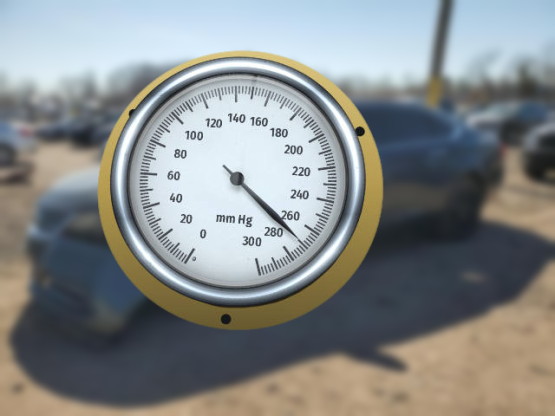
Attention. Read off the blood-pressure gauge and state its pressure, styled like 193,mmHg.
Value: 270,mmHg
